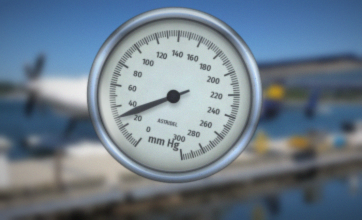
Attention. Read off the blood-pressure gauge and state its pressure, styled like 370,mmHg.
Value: 30,mmHg
